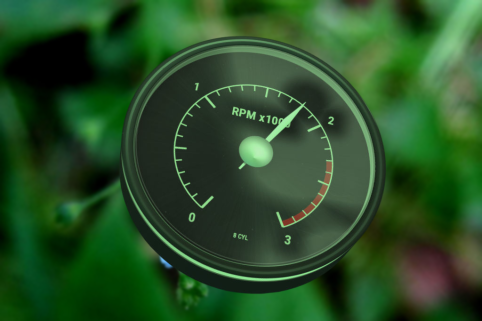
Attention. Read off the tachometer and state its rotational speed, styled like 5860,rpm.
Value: 1800,rpm
